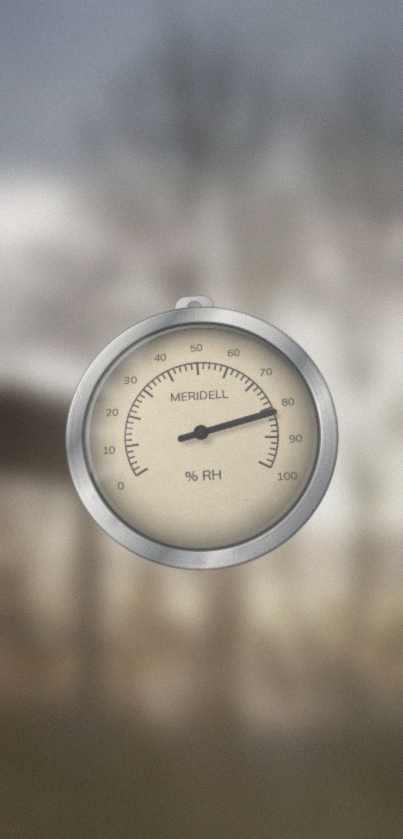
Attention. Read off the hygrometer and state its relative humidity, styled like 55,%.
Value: 82,%
